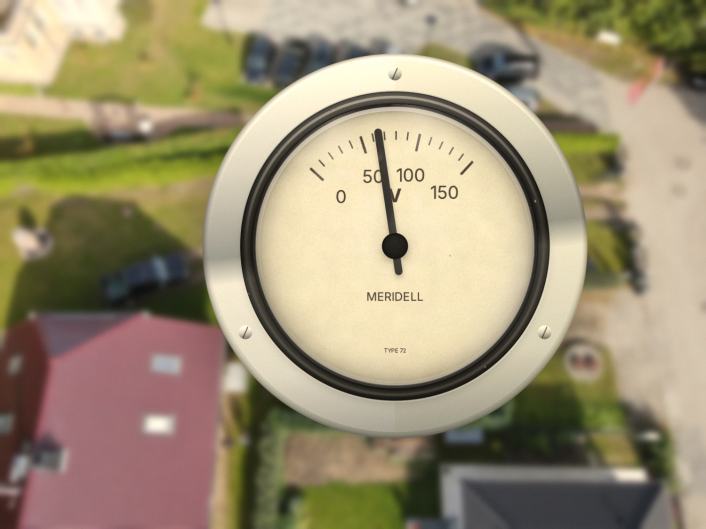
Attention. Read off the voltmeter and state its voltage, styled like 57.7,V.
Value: 65,V
